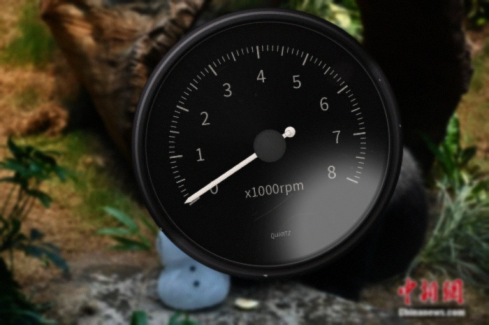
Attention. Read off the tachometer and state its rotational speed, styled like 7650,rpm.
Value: 100,rpm
